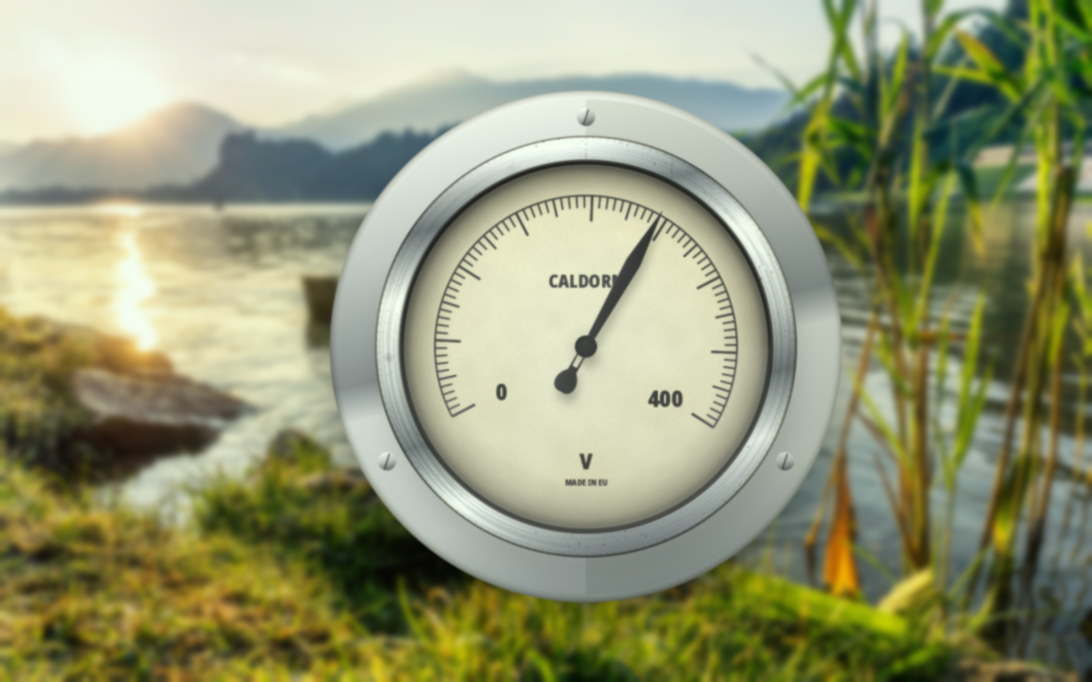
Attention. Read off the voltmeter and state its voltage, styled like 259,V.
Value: 245,V
